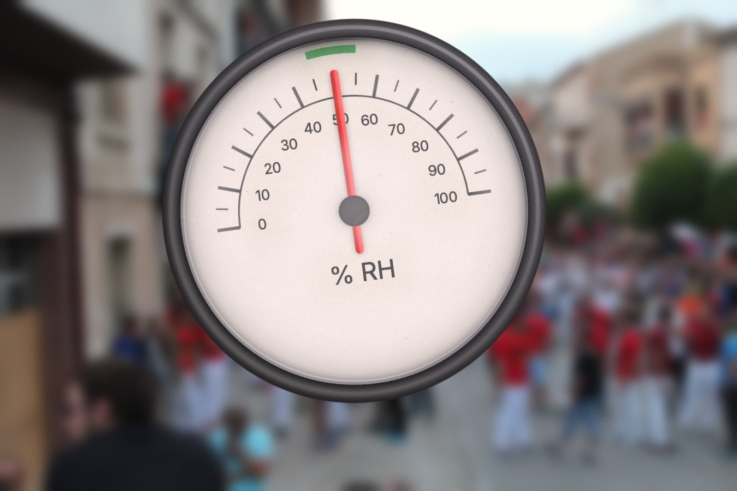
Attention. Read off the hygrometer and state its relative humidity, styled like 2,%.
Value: 50,%
